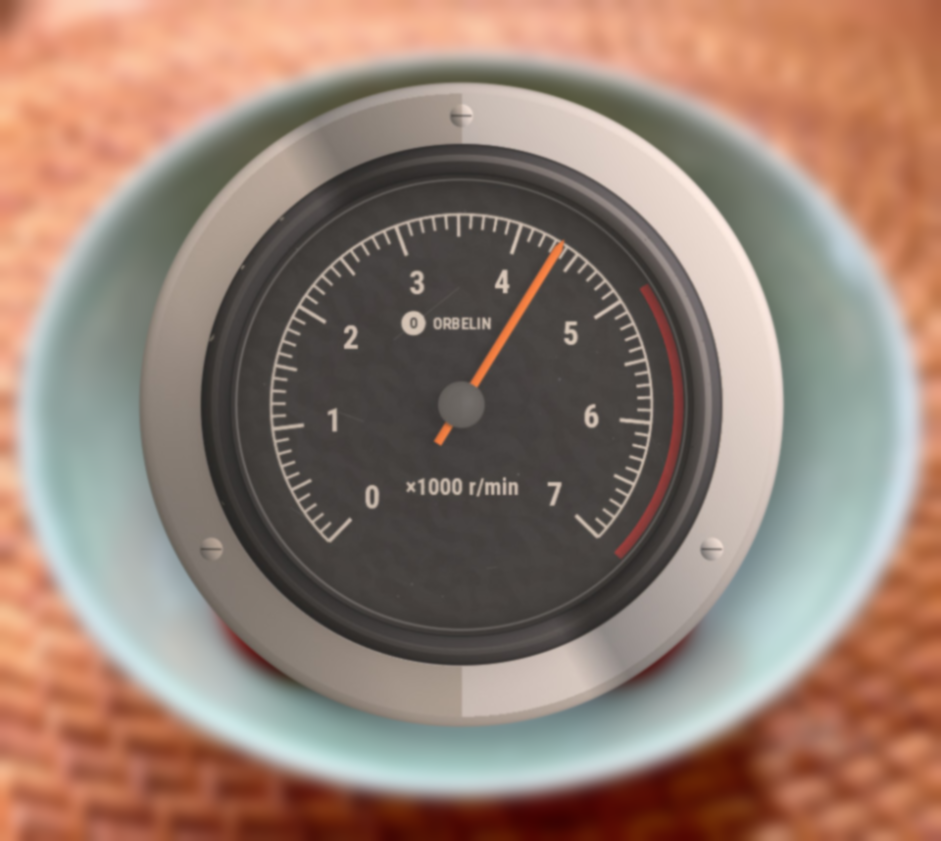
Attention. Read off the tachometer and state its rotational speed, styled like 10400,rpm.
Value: 4350,rpm
